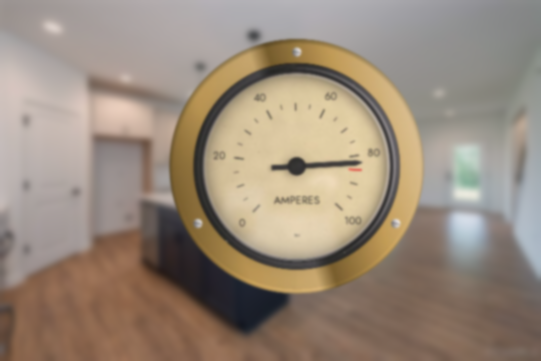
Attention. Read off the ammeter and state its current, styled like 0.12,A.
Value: 82.5,A
